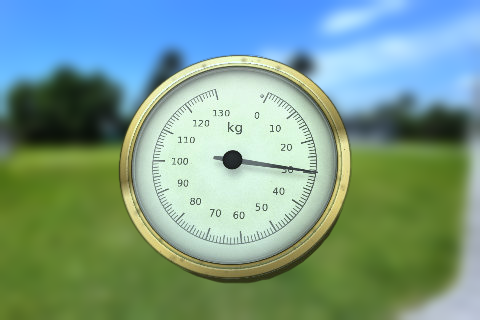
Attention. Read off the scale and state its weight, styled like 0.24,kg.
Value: 30,kg
